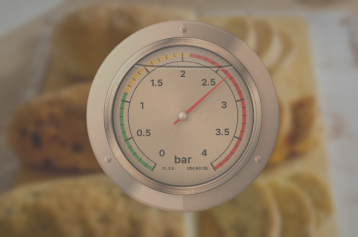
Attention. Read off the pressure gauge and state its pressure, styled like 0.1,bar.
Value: 2.65,bar
